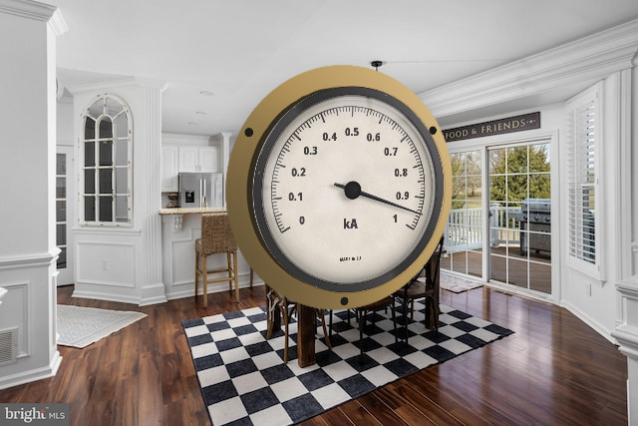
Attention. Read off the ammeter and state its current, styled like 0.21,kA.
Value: 0.95,kA
